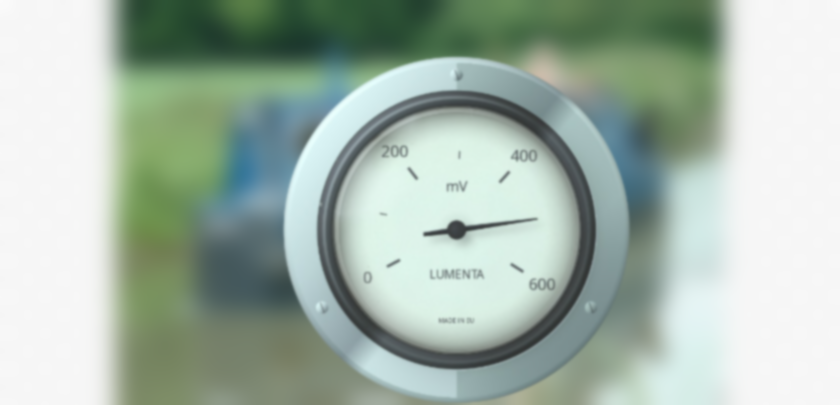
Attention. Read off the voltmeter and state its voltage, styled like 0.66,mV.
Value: 500,mV
